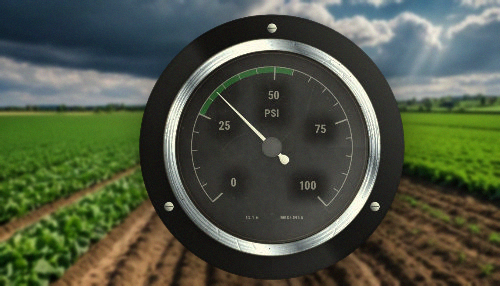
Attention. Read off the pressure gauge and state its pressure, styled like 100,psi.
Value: 32.5,psi
